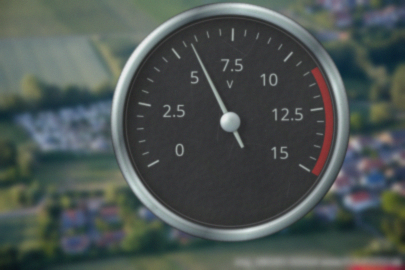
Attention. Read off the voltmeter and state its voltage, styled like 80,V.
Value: 5.75,V
